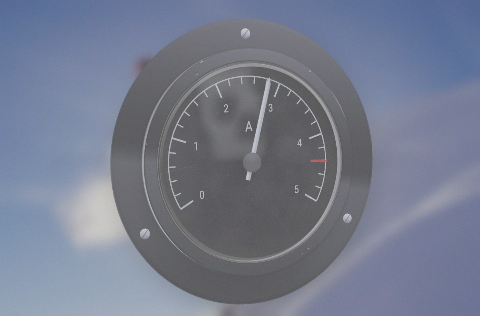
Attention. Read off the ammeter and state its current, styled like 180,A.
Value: 2.8,A
